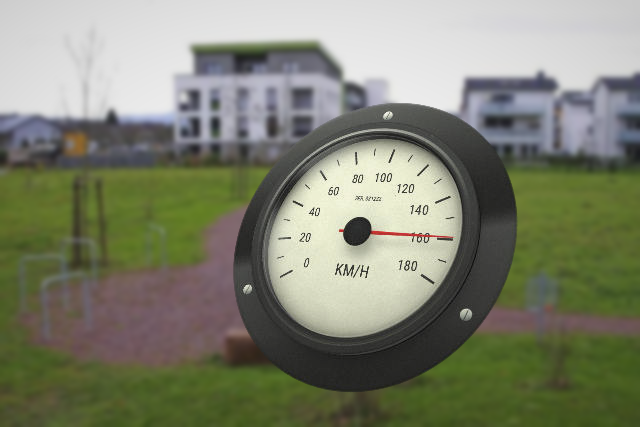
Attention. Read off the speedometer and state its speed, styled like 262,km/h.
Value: 160,km/h
